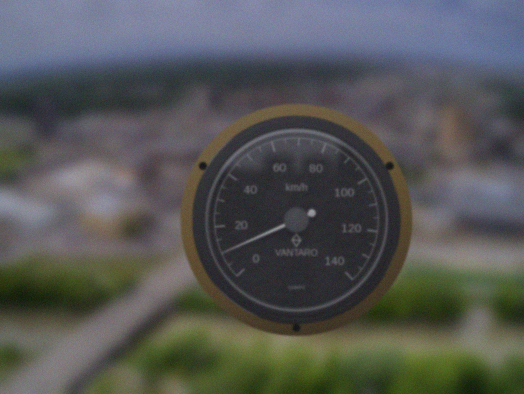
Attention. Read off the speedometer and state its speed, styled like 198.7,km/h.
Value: 10,km/h
